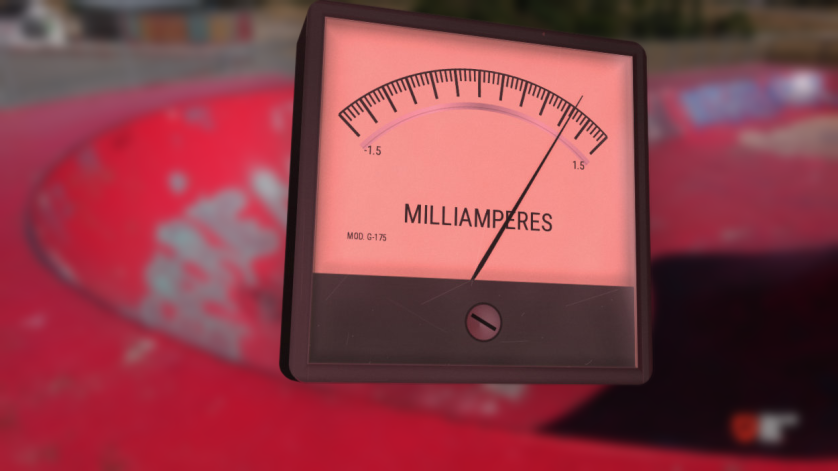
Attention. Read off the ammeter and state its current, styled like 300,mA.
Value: 1.05,mA
